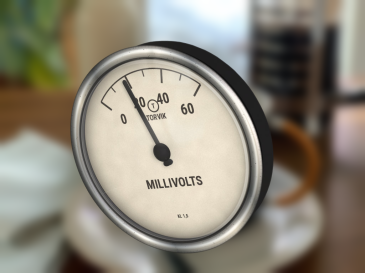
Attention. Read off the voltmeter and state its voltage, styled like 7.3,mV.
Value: 20,mV
